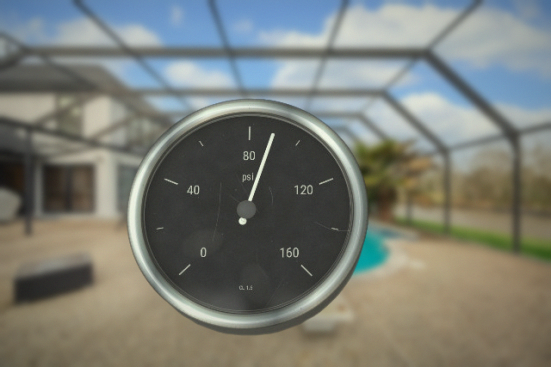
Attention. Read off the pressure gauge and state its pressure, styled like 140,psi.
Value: 90,psi
